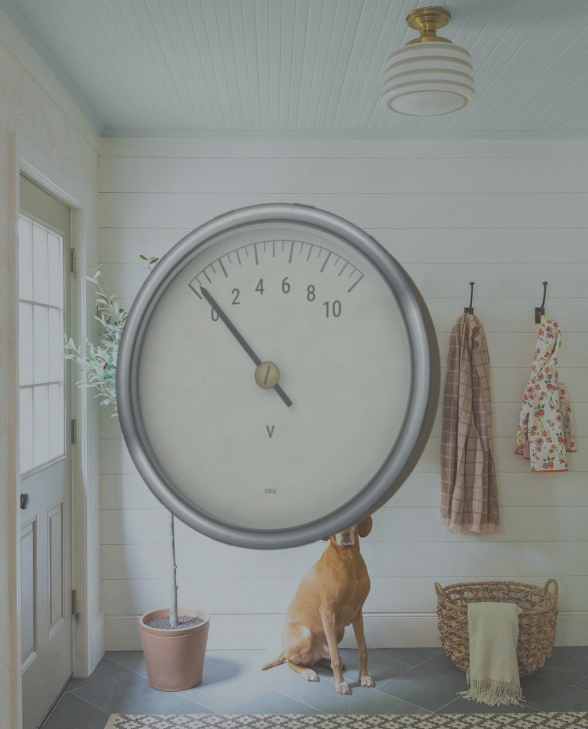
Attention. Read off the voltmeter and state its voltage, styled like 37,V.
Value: 0.5,V
